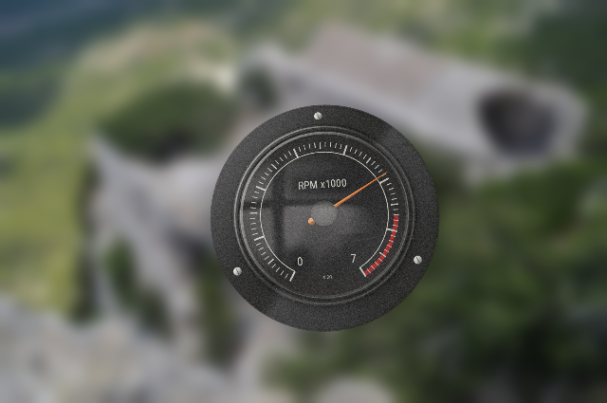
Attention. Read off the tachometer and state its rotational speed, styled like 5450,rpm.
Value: 4900,rpm
